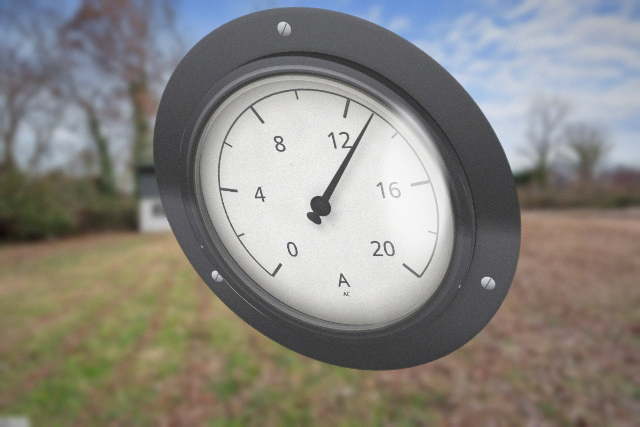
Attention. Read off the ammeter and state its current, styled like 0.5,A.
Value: 13,A
